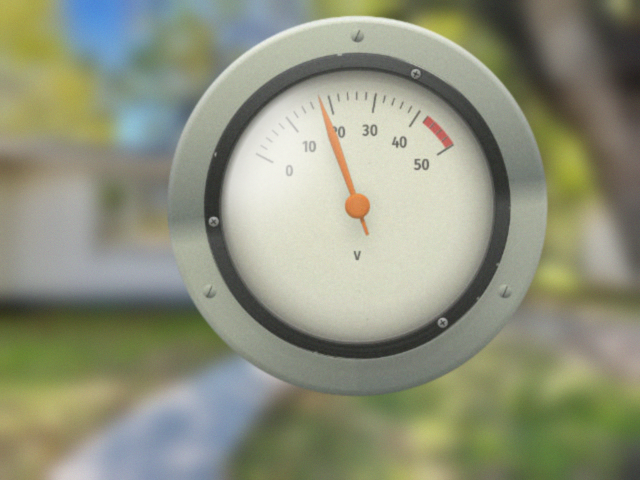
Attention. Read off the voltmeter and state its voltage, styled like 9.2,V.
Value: 18,V
